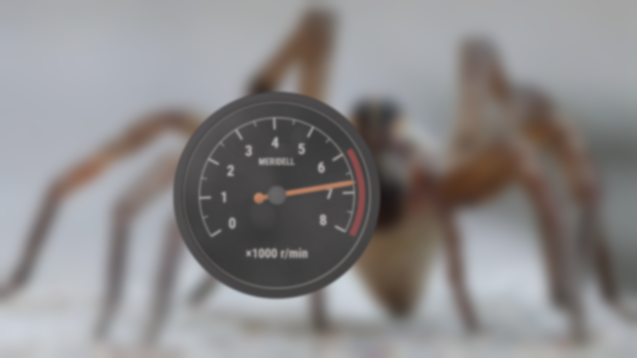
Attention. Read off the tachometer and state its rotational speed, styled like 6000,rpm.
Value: 6750,rpm
